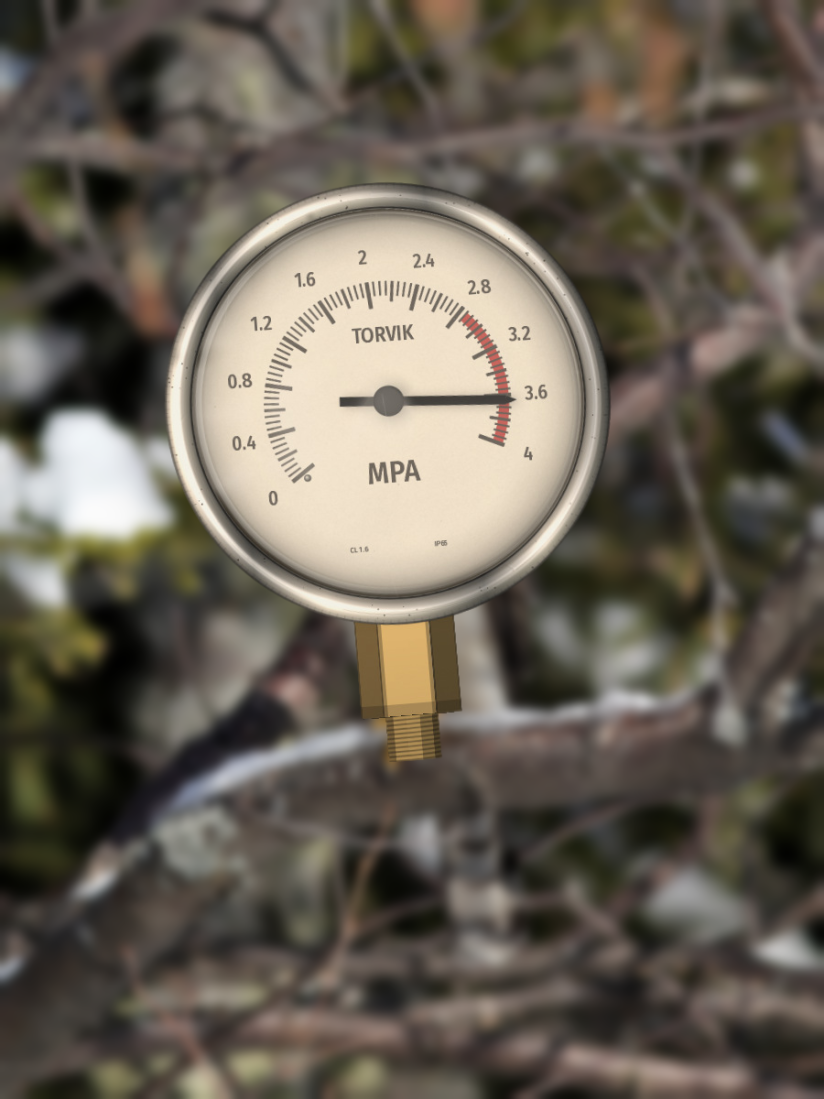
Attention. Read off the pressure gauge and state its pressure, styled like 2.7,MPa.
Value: 3.65,MPa
